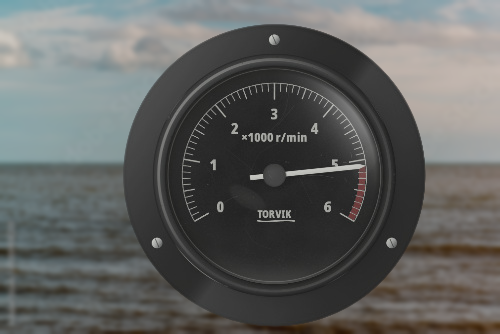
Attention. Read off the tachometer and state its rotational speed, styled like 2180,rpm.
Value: 5100,rpm
